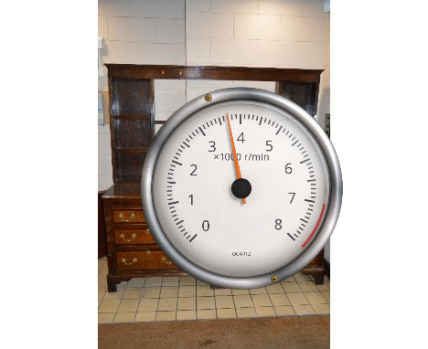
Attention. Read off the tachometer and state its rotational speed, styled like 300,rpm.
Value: 3700,rpm
